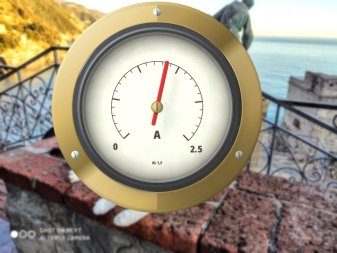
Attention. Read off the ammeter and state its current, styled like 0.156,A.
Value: 1.35,A
